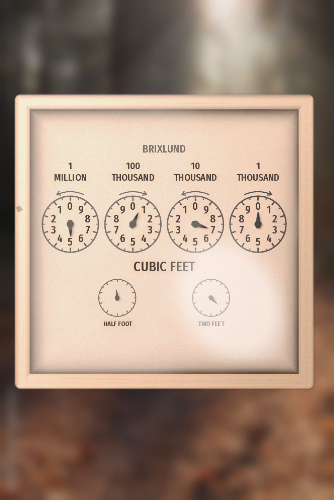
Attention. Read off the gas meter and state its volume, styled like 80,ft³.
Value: 507000,ft³
